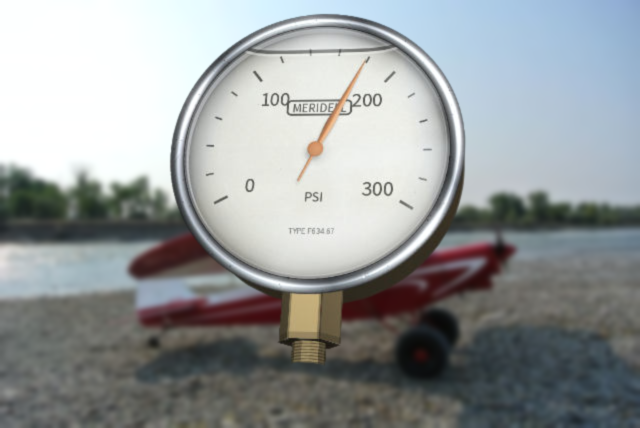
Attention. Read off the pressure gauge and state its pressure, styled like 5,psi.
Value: 180,psi
